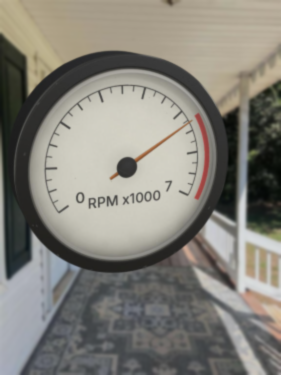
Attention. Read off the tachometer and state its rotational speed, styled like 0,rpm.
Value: 5250,rpm
